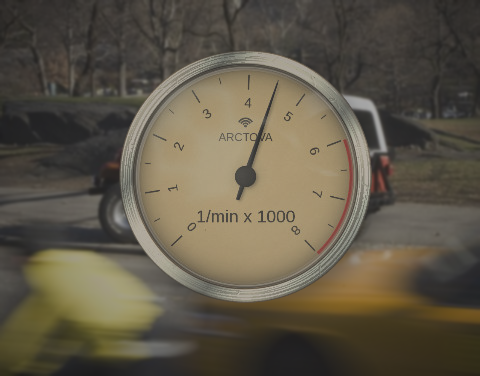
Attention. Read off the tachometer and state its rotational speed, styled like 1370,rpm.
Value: 4500,rpm
